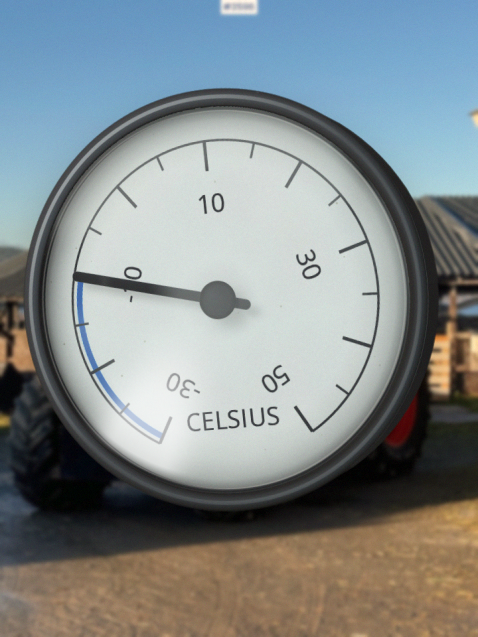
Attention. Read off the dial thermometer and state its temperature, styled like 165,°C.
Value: -10,°C
